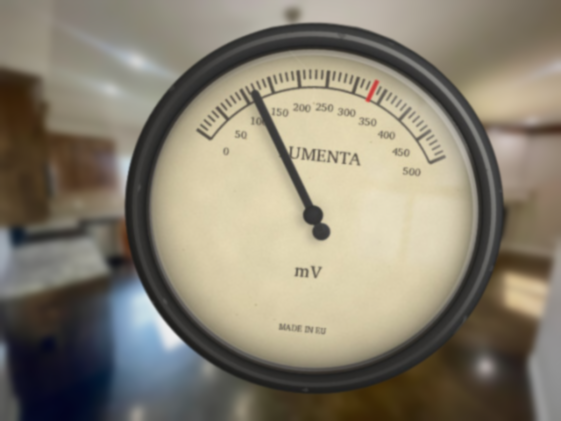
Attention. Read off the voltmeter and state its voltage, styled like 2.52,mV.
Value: 120,mV
